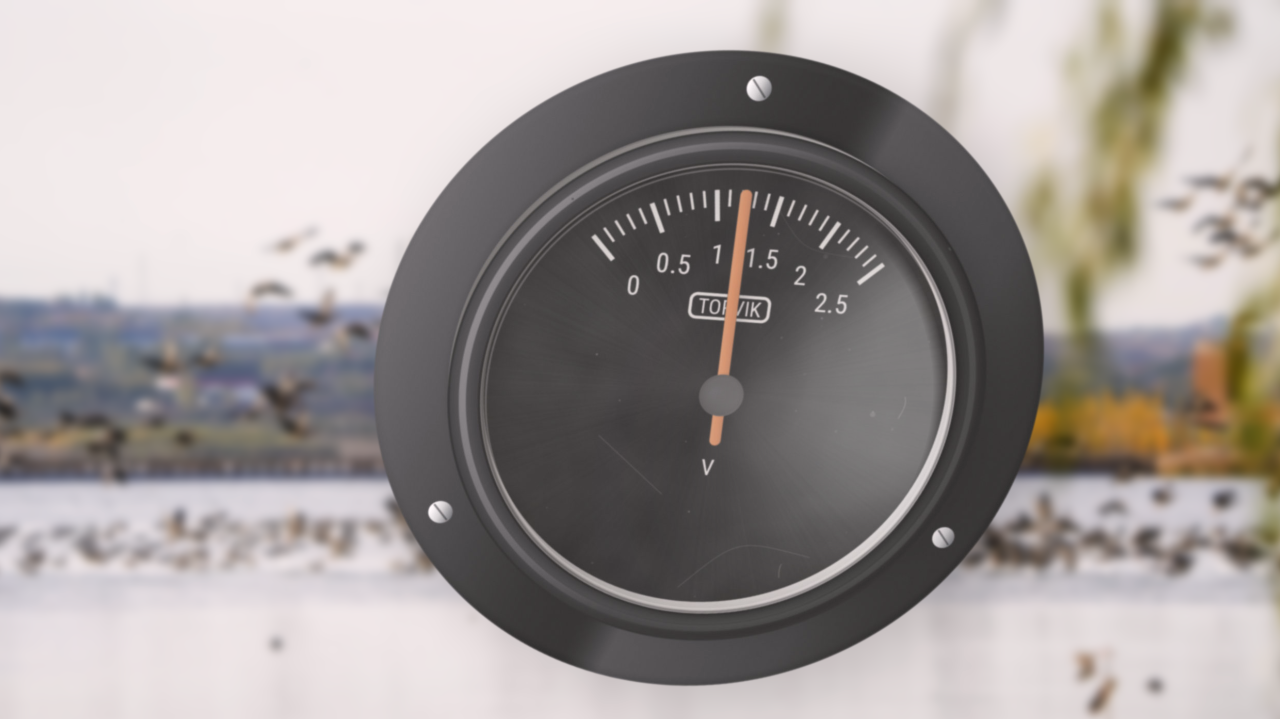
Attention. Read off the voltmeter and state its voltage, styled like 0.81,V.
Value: 1.2,V
